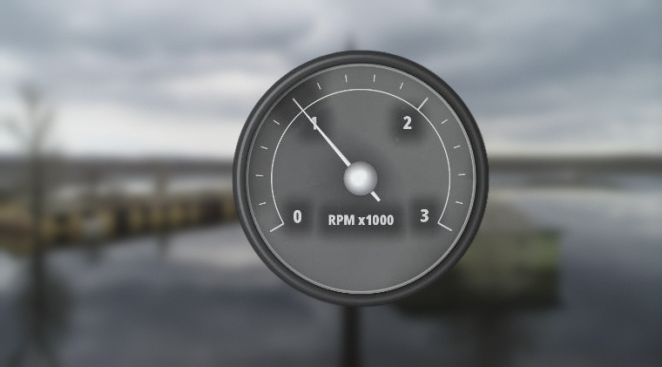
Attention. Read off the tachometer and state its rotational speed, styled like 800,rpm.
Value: 1000,rpm
